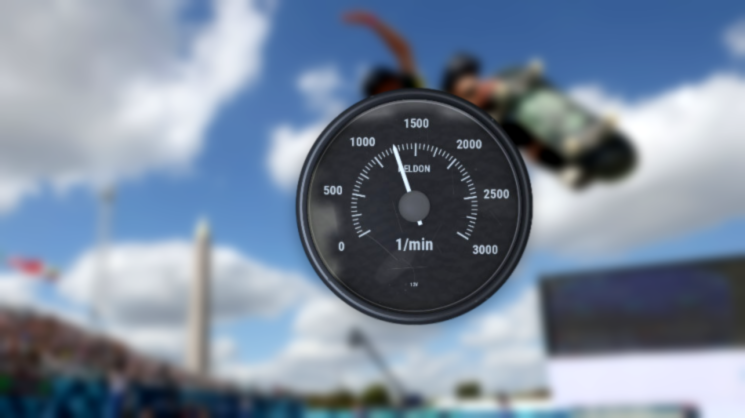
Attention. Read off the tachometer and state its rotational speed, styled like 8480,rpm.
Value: 1250,rpm
